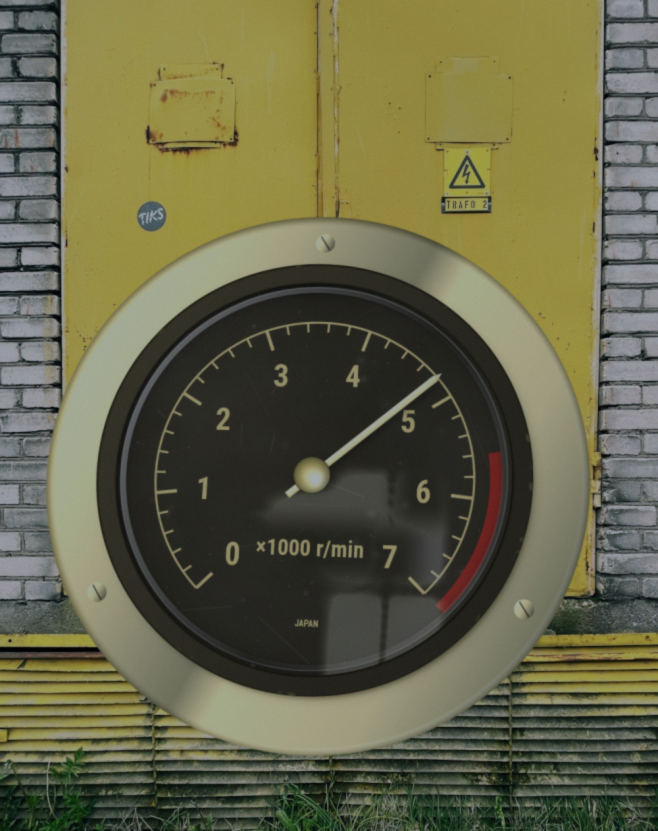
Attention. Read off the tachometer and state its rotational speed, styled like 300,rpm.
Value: 4800,rpm
